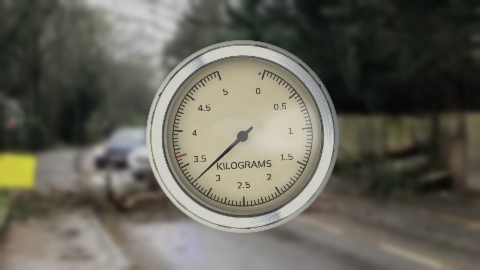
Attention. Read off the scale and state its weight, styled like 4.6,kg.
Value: 3.25,kg
